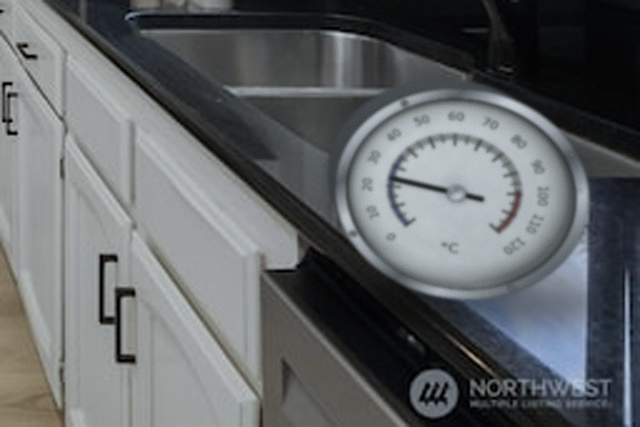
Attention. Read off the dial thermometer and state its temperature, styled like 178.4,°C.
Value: 25,°C
